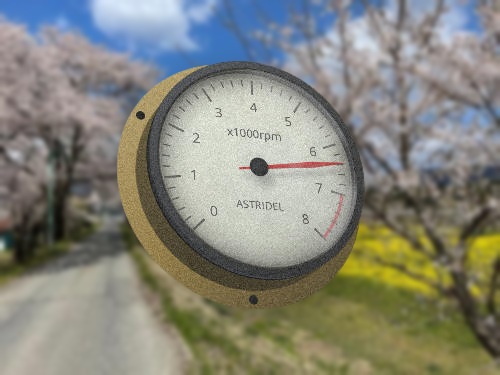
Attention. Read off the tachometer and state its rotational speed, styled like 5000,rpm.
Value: 6400,rpm
